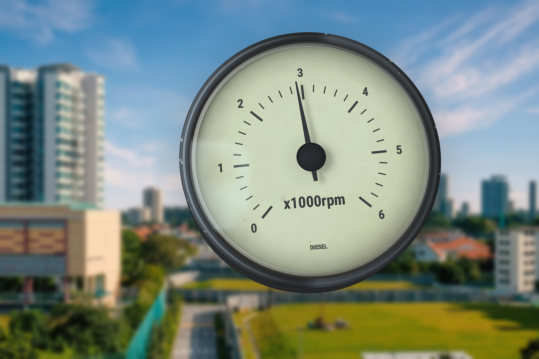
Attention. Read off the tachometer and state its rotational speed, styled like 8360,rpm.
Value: 2900,rpm
